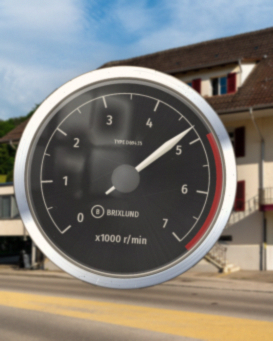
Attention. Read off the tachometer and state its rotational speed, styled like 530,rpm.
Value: 4750,rpm
